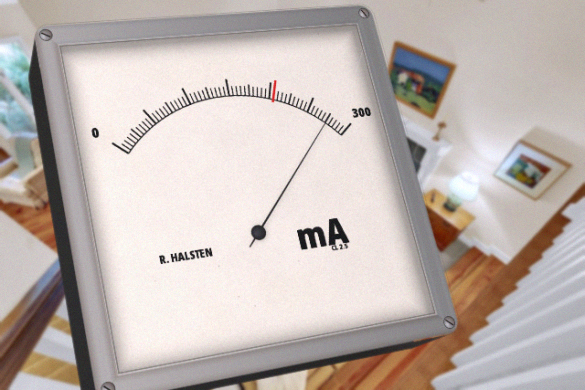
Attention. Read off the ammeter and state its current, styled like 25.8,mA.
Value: 275,mA
